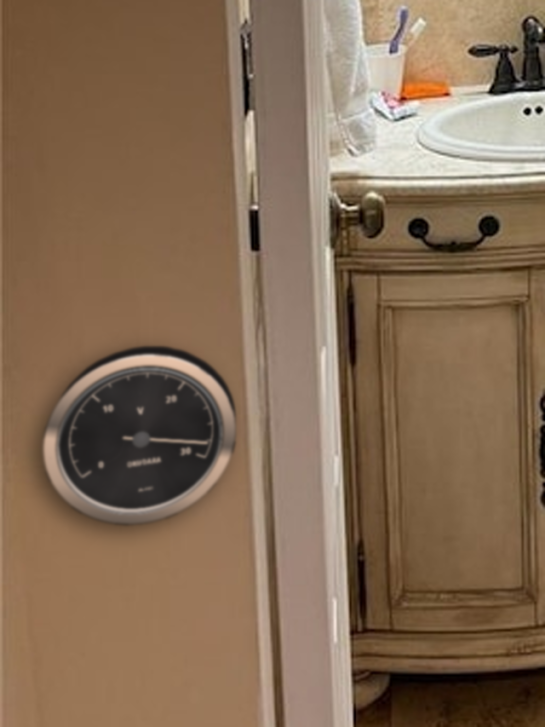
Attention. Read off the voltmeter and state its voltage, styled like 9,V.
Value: 28,V
